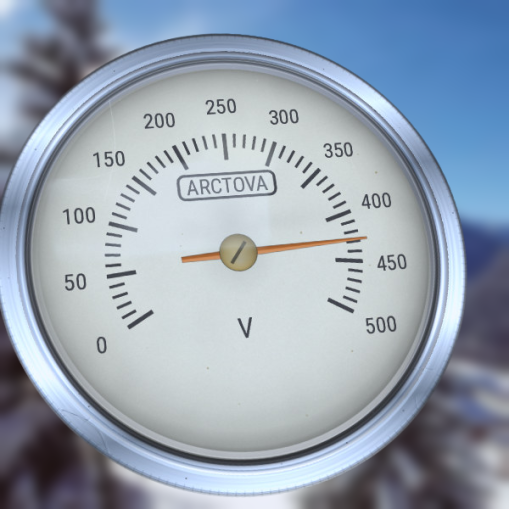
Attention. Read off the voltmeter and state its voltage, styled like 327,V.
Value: 430,V
